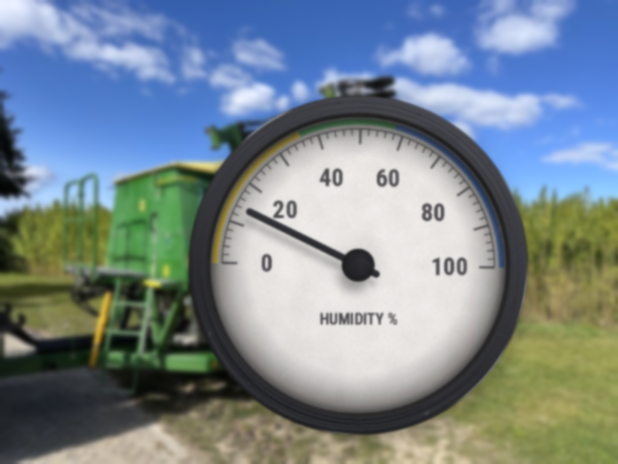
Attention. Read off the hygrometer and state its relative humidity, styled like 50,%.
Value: 14,%
